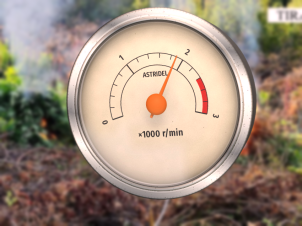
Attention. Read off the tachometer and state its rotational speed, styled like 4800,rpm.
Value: 1900,rpm
